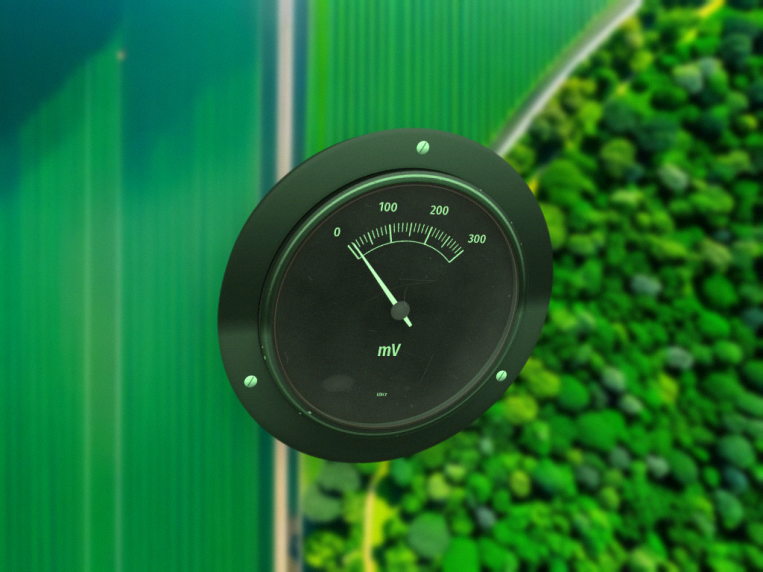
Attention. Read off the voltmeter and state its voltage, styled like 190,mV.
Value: 10,mV
